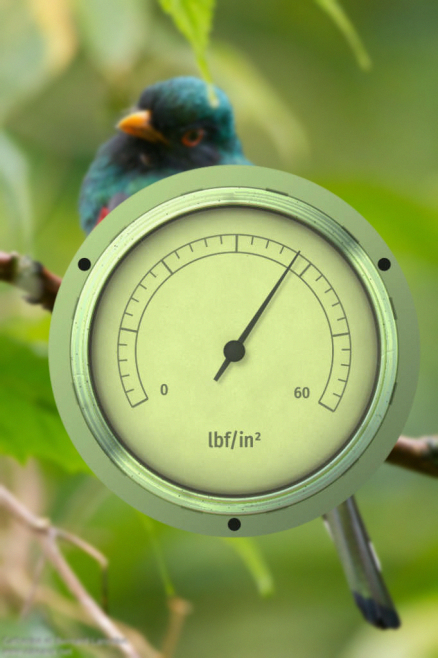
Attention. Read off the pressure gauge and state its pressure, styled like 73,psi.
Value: 38,psi
